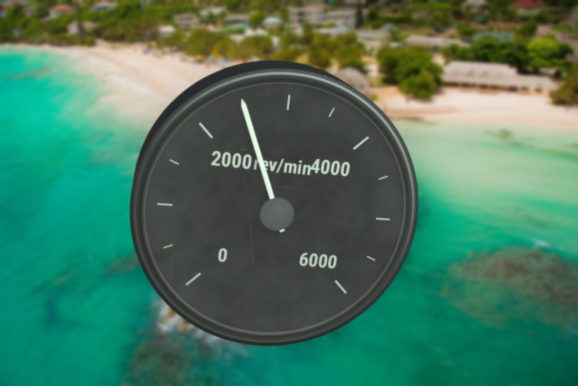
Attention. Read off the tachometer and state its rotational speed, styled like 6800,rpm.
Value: 2500,rpm
